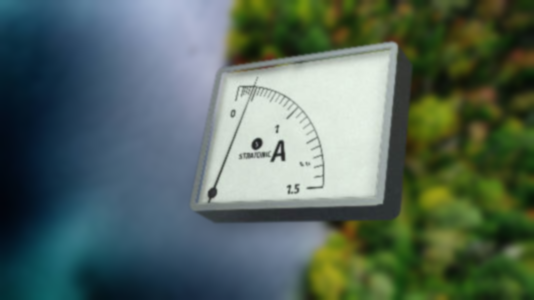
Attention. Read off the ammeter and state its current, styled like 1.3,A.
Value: 0.5,A
